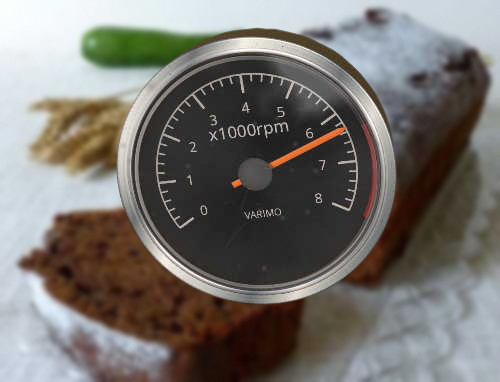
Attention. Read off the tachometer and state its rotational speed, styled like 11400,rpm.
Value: 6300,rpm
